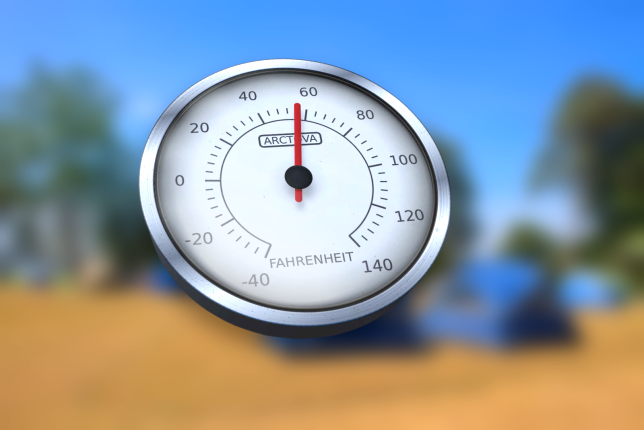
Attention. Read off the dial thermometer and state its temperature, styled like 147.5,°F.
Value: 56,°F
